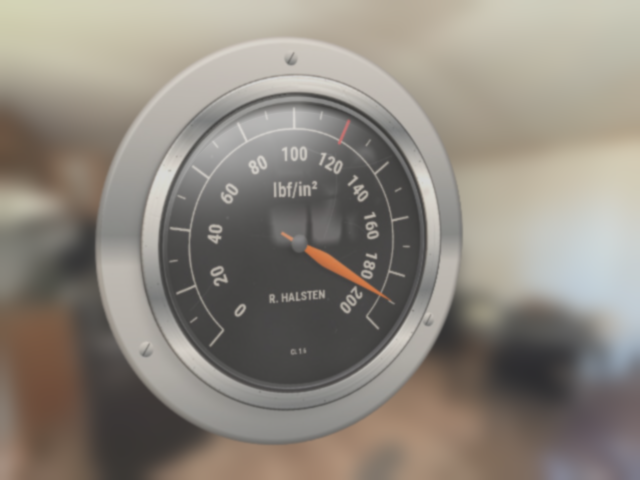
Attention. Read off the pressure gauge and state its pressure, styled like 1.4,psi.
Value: 190,psi
